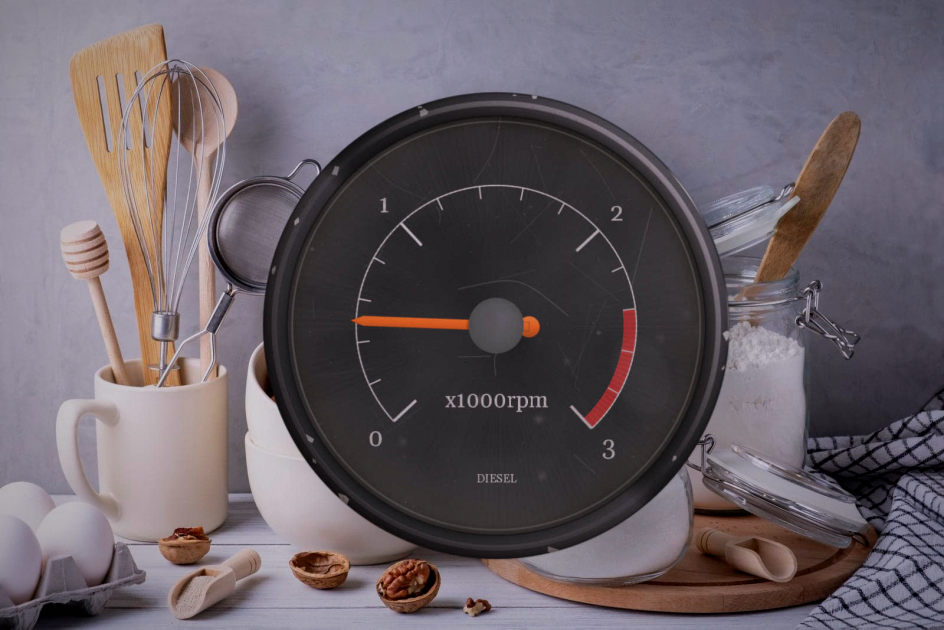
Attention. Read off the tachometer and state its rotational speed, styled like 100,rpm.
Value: 500,rpm
